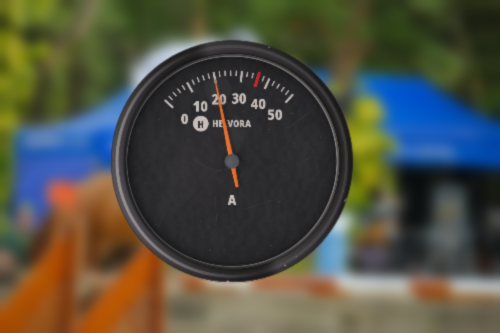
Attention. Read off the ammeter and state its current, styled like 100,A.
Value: 20,A
